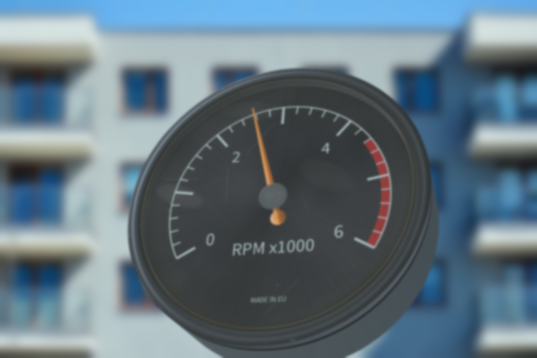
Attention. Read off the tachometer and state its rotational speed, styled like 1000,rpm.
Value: 2600,rpm
